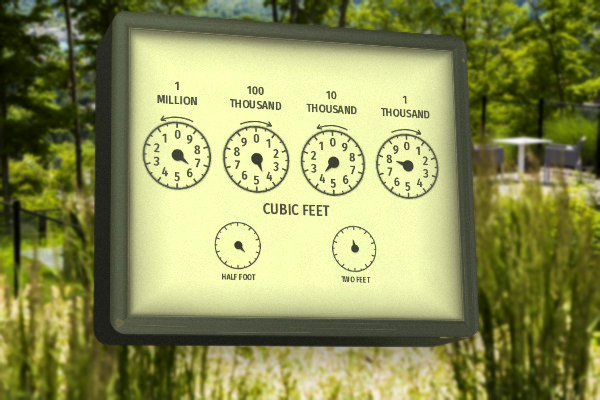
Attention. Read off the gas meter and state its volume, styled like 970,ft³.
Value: 643800,ft³
